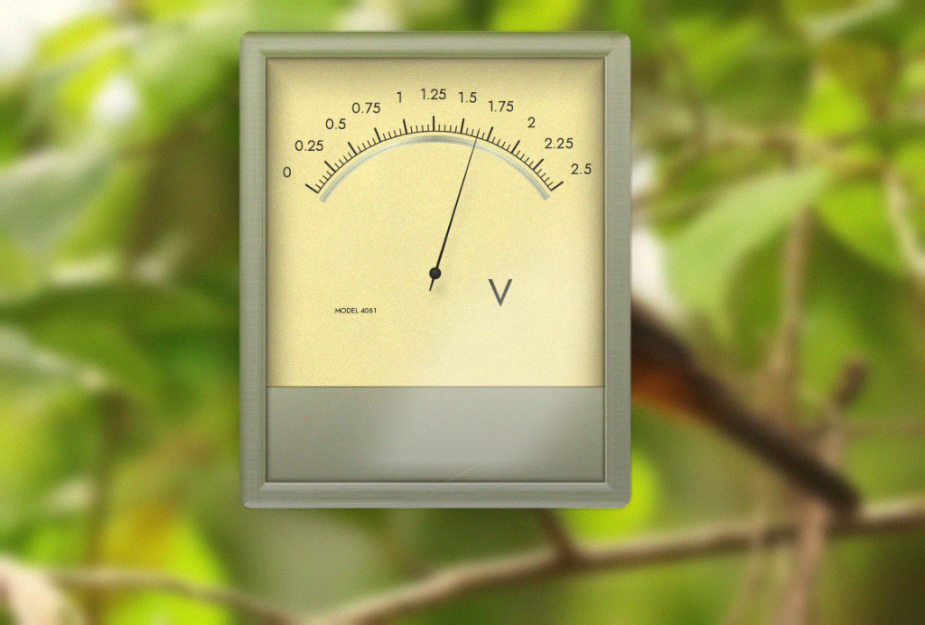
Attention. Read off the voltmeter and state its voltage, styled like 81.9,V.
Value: 1.65,V
